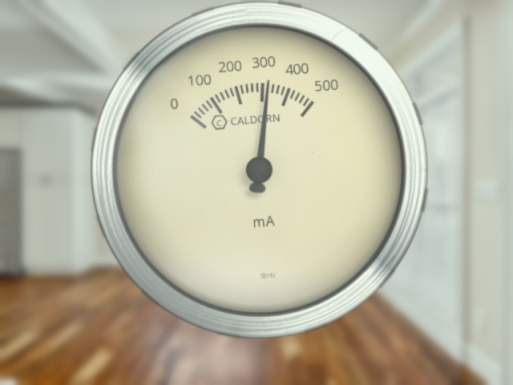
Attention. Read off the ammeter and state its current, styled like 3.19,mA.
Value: 320,mA
